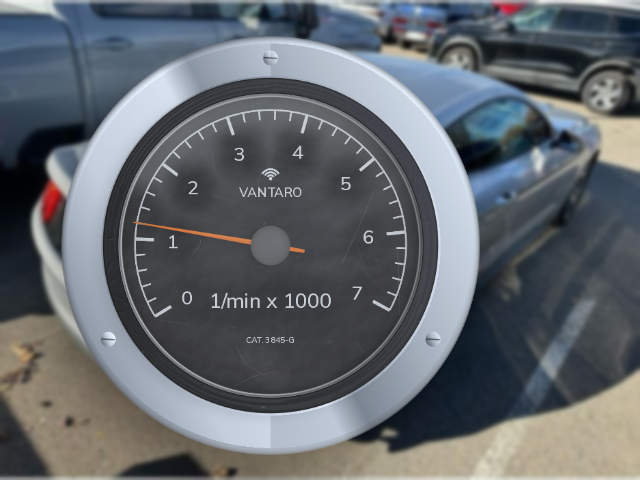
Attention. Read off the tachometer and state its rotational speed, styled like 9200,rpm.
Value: 1200,rpm
